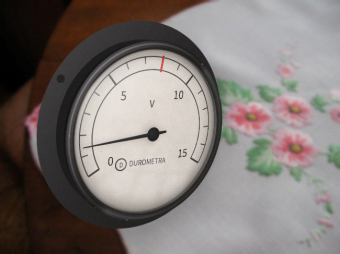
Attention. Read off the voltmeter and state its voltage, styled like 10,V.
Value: 1.5,V
